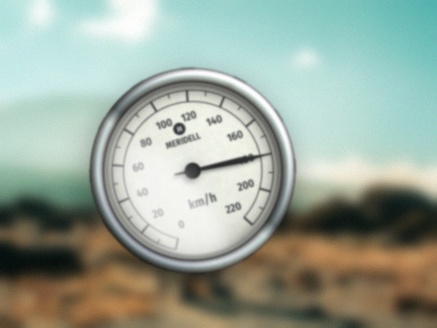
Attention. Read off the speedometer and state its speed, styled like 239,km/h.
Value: 180,km/h
